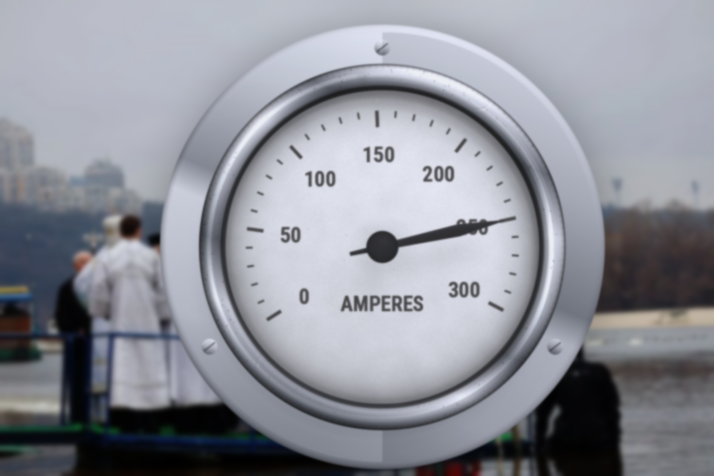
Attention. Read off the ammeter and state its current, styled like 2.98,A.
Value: 250,A
